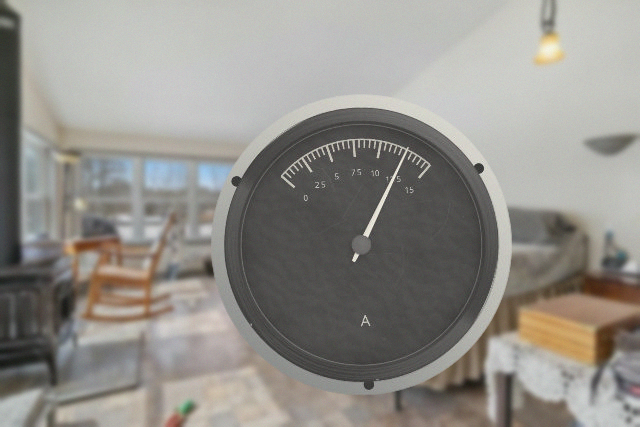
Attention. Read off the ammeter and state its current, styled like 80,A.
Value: 12.5,A
